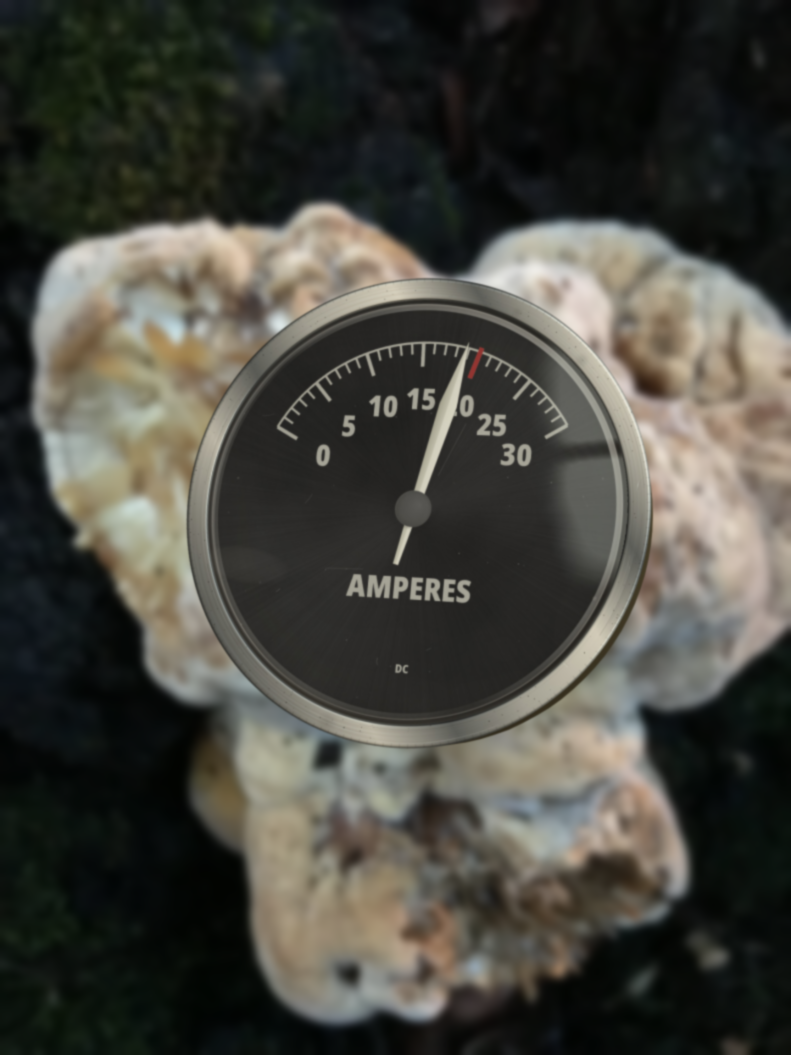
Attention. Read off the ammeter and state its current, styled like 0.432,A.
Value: 19,A
